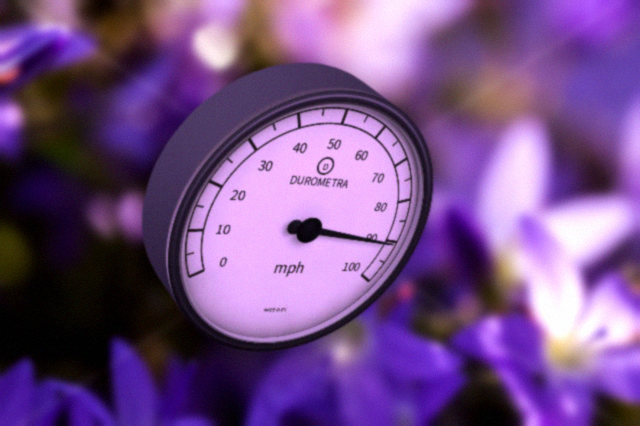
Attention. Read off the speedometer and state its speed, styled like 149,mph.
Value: 90,mph
